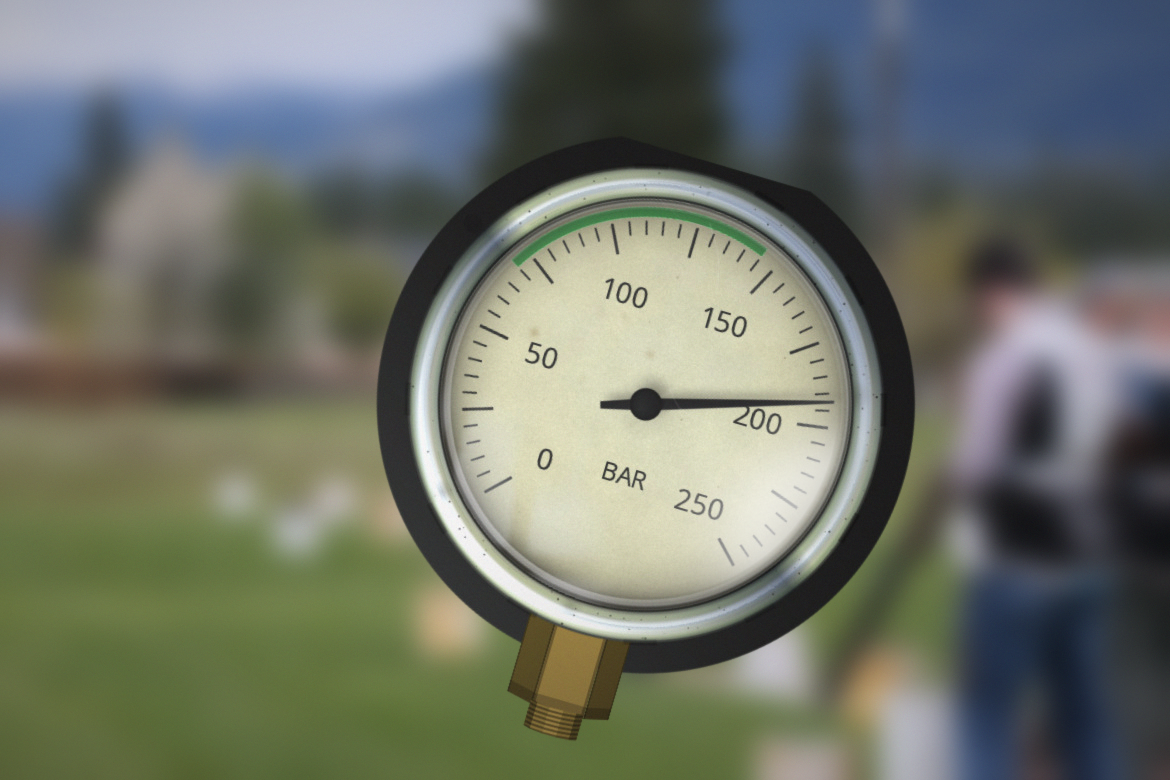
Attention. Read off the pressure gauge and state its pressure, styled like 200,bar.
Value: 192.5,bar
